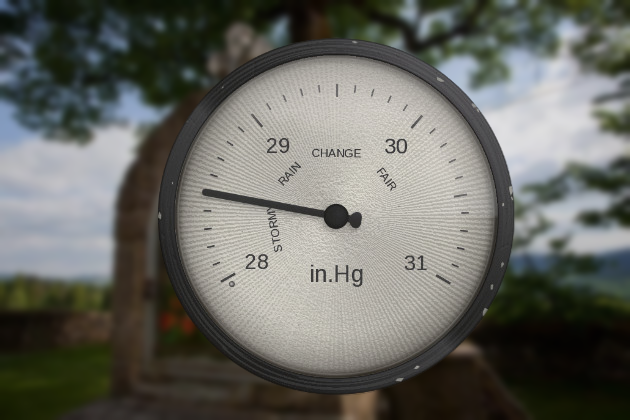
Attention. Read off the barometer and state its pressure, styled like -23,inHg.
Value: 28.5,inHg
